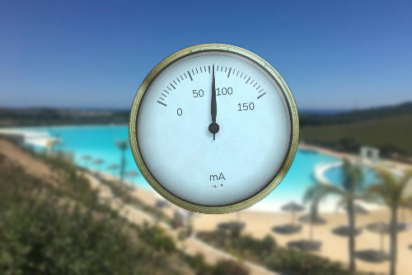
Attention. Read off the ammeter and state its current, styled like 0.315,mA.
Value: 80,mA
